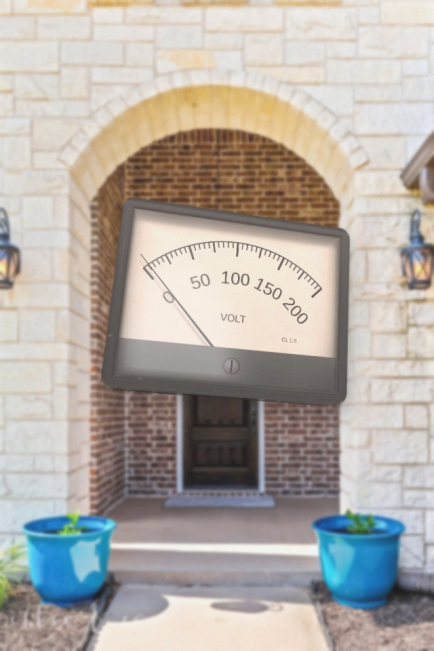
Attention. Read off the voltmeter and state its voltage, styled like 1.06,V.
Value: 5,V
